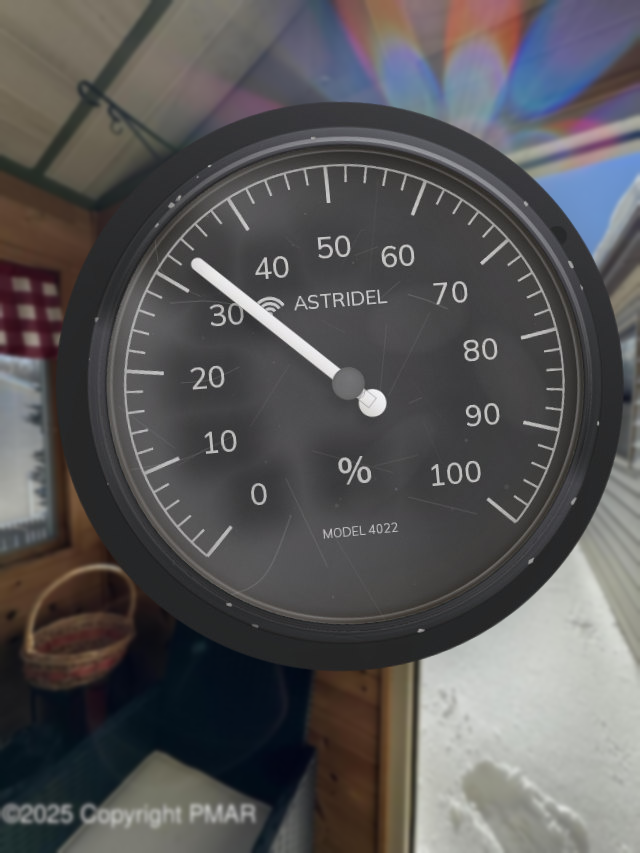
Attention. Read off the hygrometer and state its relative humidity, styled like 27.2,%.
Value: 33,%
